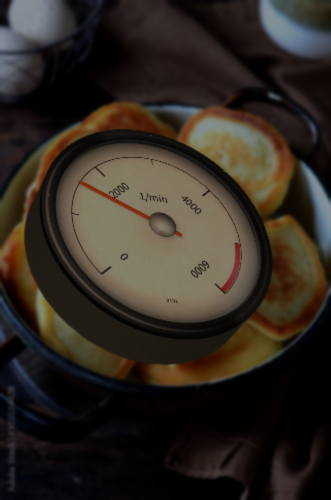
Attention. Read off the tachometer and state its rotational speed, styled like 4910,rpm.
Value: 1500,rpm
